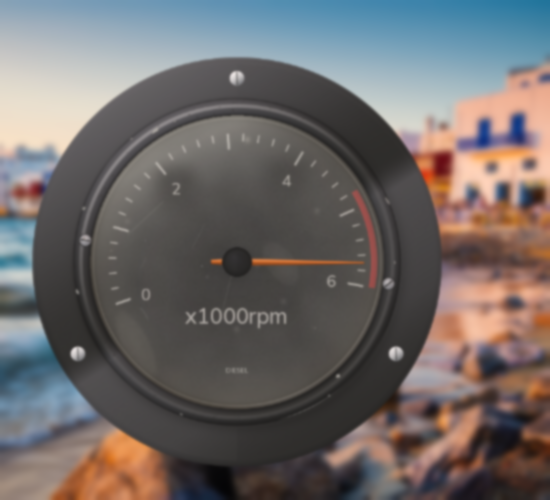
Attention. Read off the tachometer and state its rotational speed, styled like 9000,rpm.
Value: 5700,rpm
